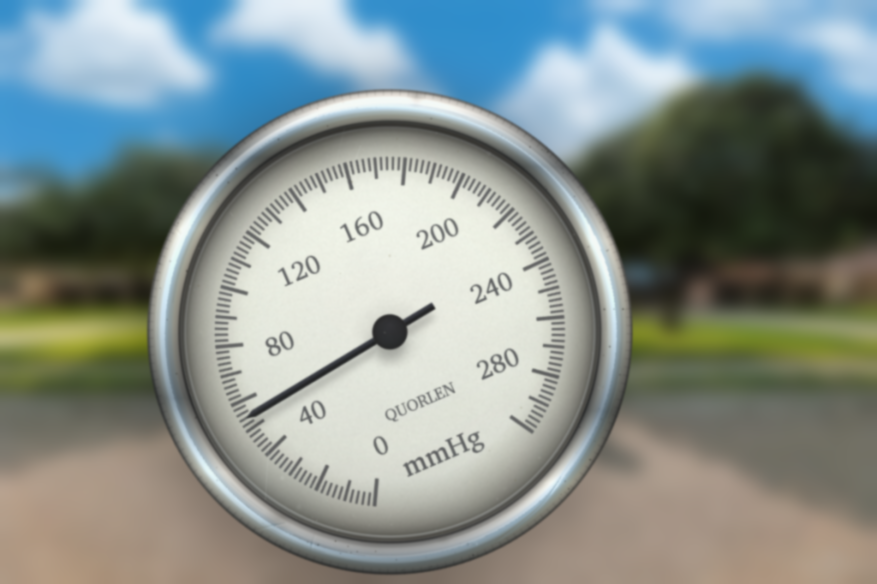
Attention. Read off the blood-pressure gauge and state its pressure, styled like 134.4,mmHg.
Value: 54,mmHg
